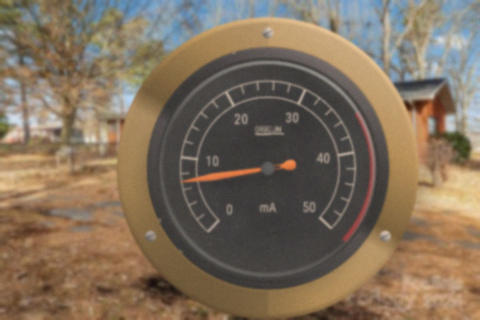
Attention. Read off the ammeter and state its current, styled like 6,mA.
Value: 7,mA
